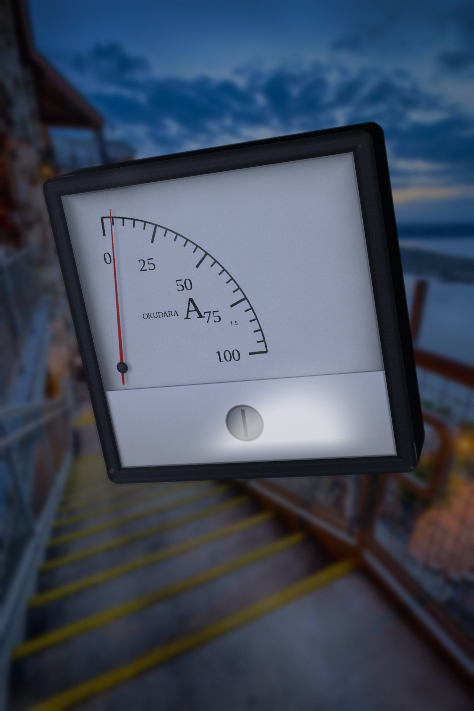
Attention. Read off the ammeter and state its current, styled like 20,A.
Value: 5,A
